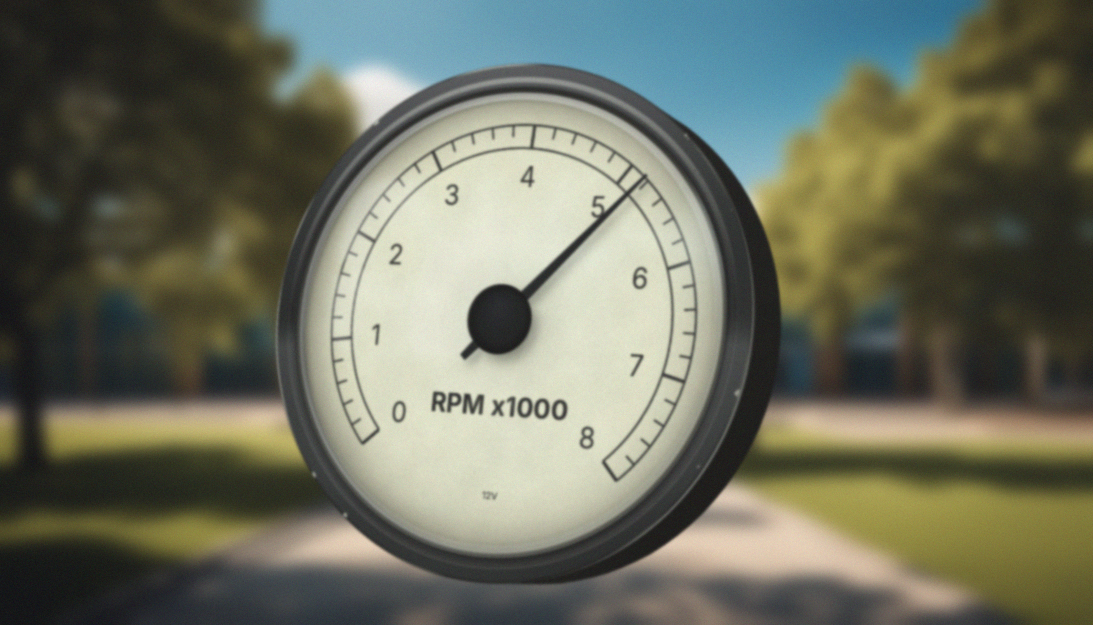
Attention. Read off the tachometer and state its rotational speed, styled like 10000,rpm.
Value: 5200,rpm
